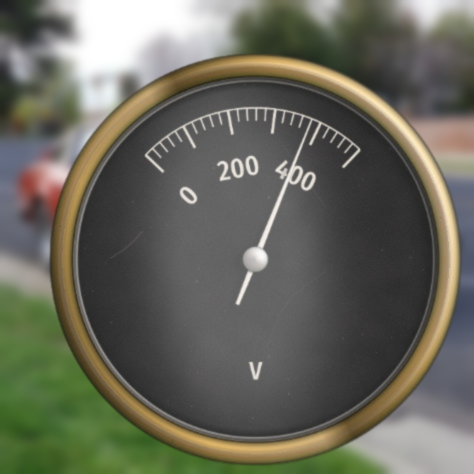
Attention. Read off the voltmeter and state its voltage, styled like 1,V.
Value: 380,V
